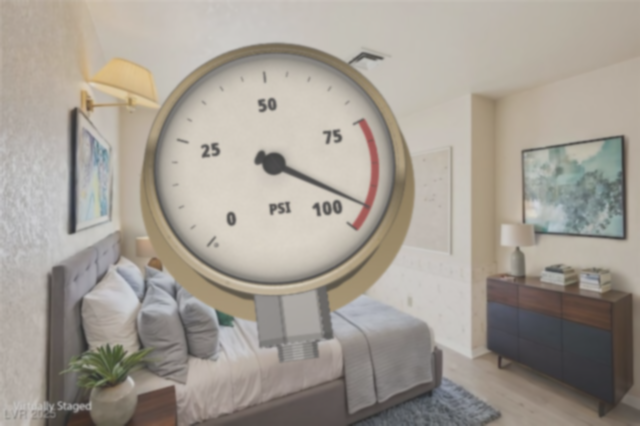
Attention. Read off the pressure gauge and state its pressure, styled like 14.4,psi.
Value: 95,psi
